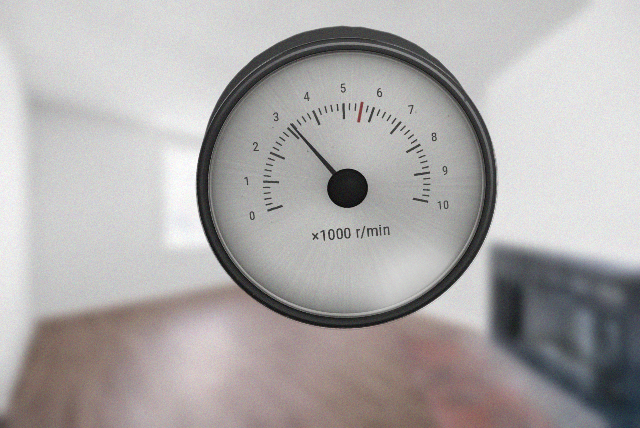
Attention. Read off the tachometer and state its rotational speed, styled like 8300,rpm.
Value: 3200,rpm
